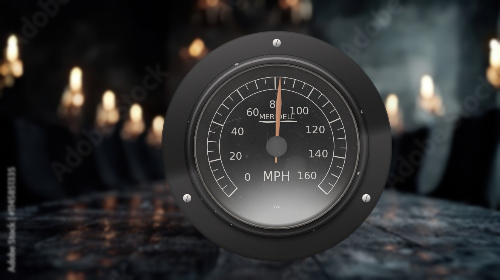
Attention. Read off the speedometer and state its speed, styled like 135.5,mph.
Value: 82.5,mph
